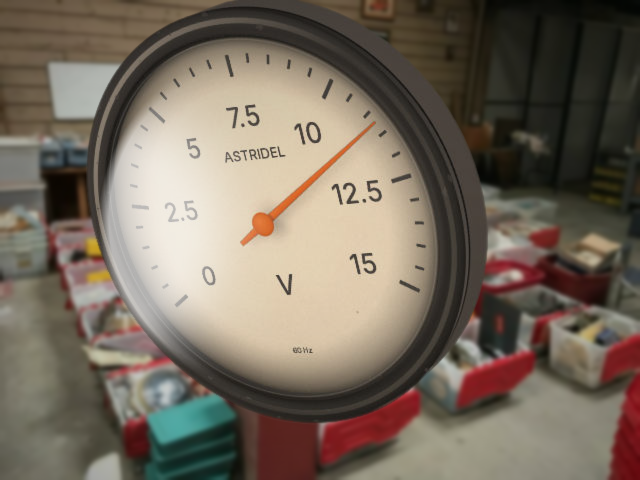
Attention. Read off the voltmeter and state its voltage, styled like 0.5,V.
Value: 11.25,V
